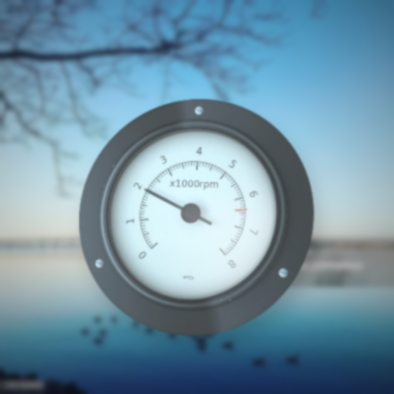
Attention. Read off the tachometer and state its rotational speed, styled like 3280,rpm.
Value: 2000,rpm
